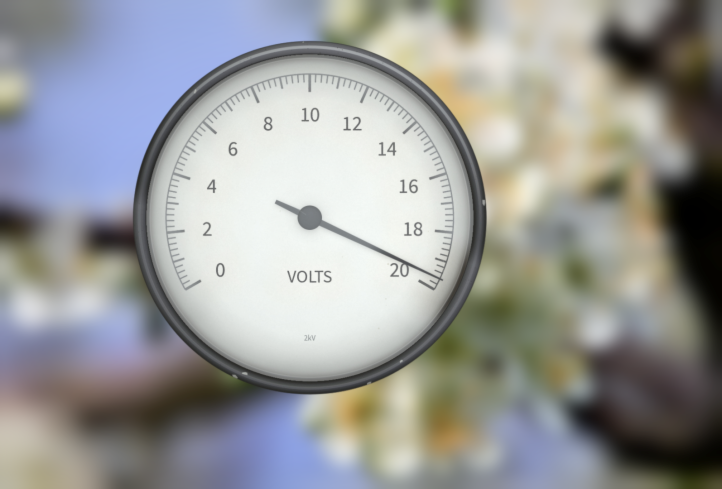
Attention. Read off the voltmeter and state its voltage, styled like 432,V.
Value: 19.6,V
